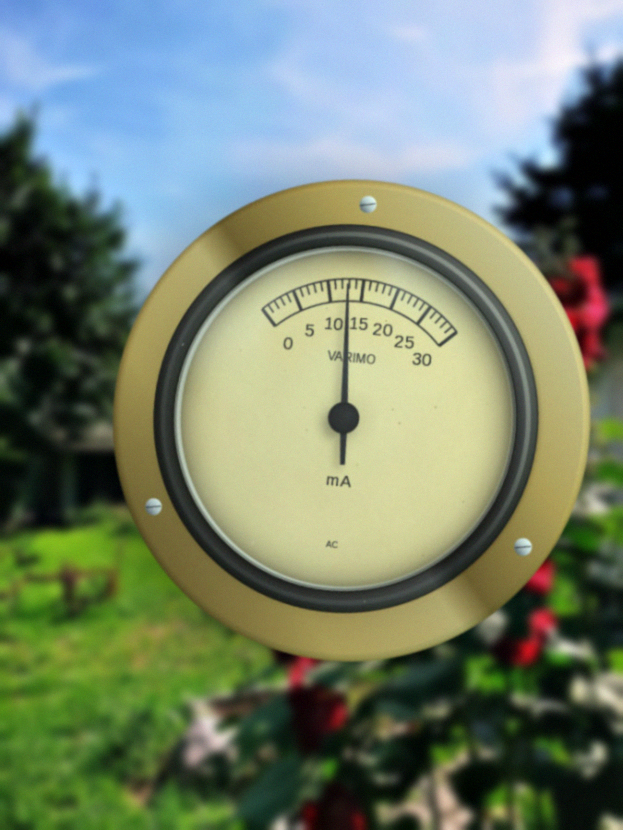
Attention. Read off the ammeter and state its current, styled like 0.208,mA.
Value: 13,mA
